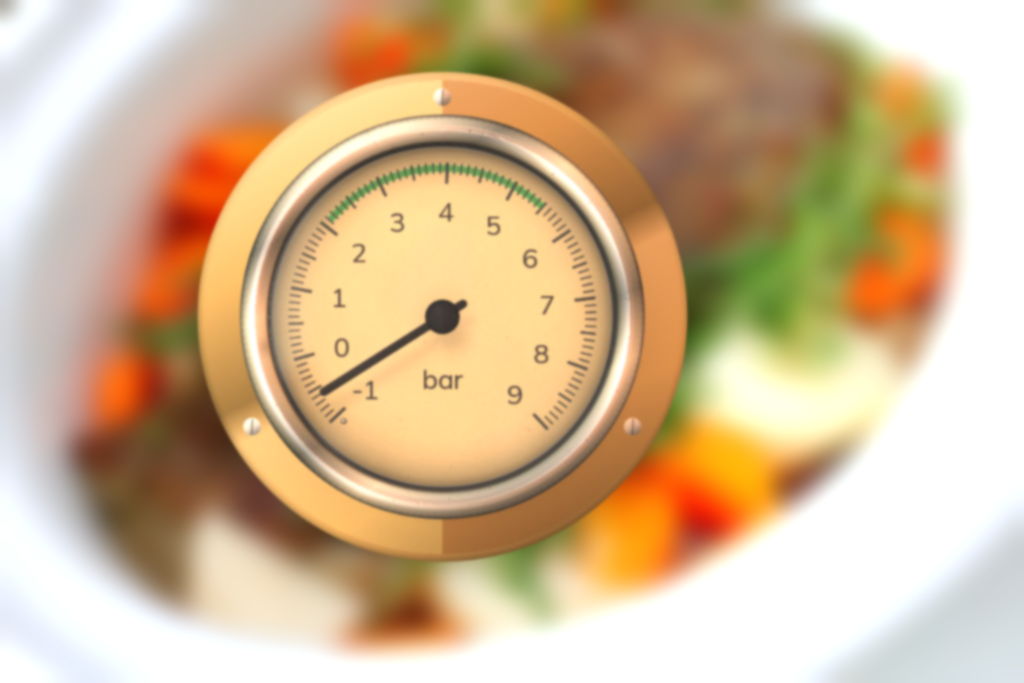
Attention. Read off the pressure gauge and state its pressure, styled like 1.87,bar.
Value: -0.6,bar
